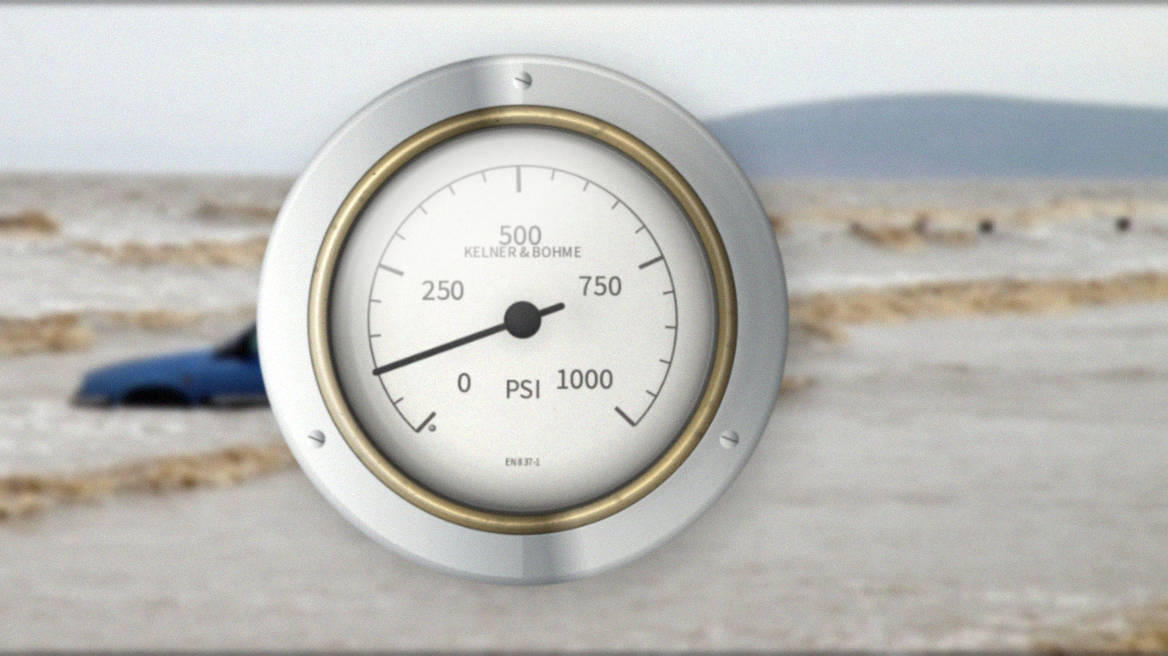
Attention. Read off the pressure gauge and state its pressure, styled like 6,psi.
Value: 100,psi
